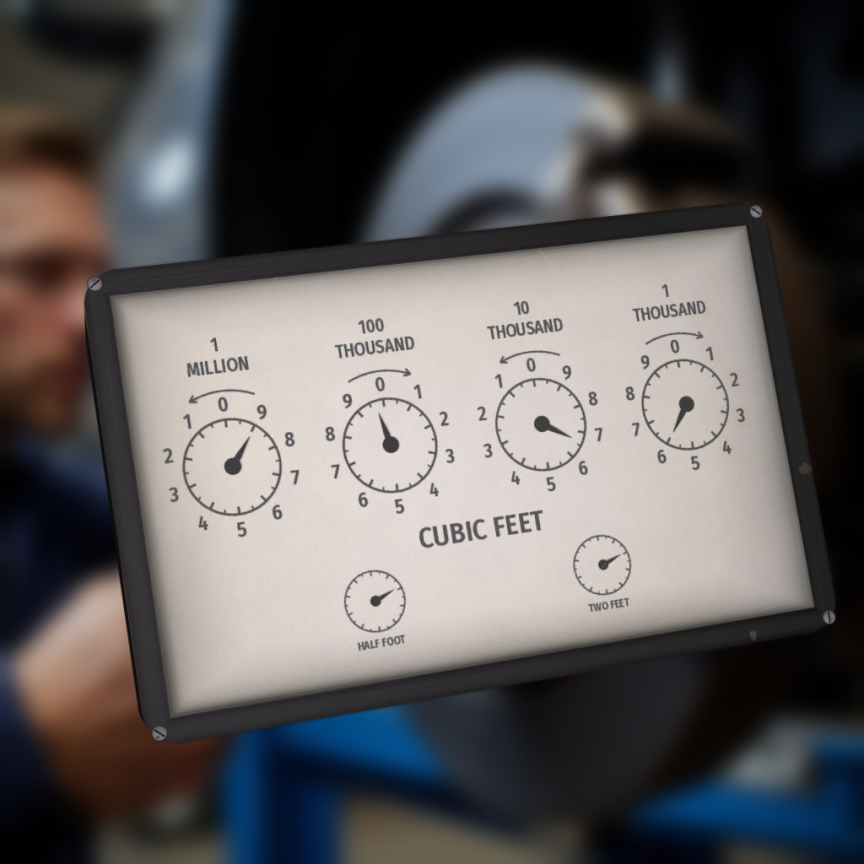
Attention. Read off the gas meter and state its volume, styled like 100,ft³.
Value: 896600,ft³
